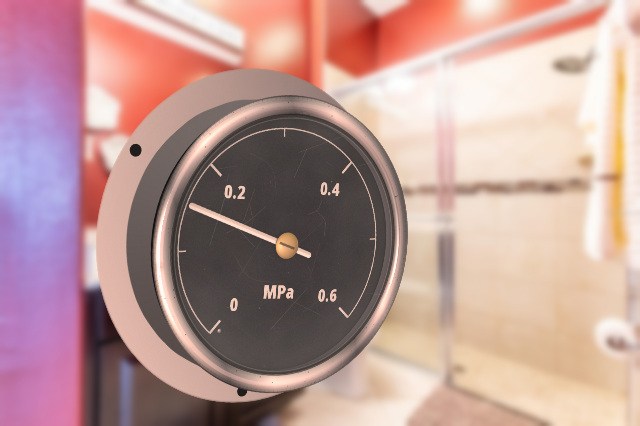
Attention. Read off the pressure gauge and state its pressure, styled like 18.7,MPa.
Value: 0.15,MPa
